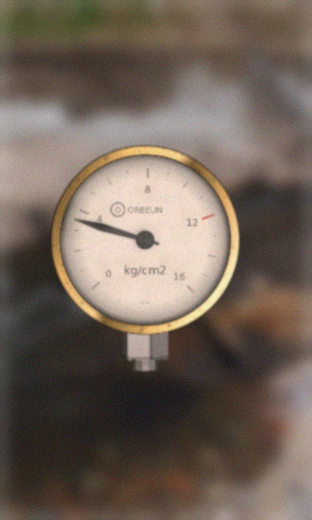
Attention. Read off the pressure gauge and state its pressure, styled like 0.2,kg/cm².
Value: 3.5,kg/cm²
